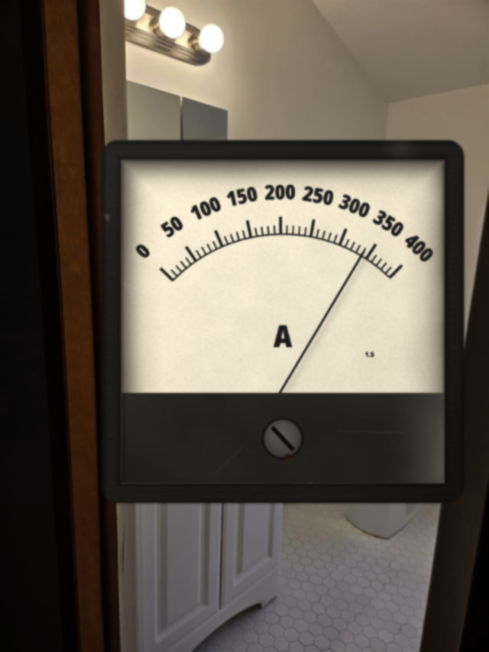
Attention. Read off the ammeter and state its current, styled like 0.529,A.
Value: 340,A
